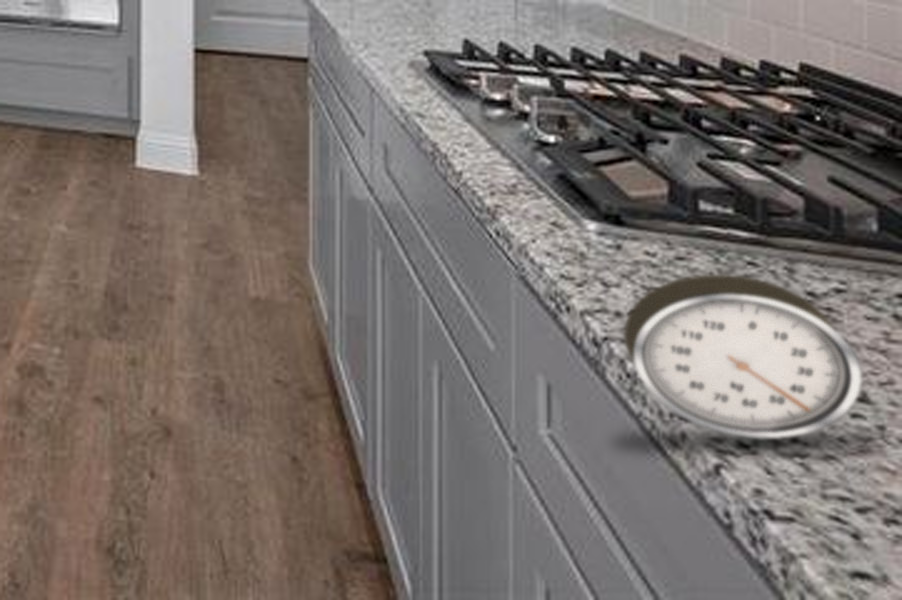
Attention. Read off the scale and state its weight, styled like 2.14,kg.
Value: 45,kg
